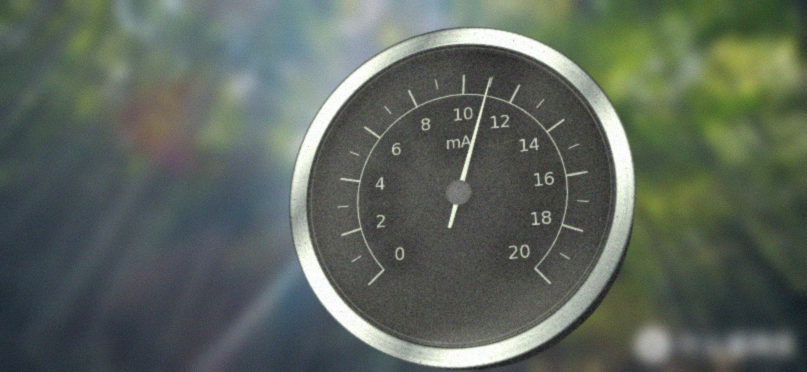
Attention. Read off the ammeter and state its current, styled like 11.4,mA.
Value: 11,mA
